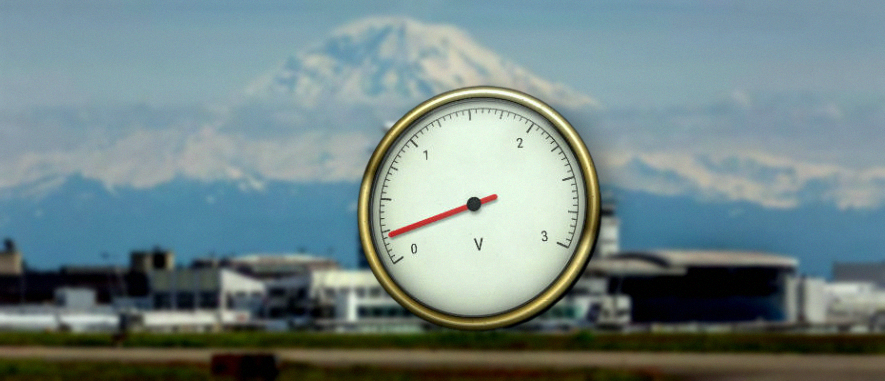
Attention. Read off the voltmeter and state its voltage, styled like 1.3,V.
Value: 0.2,V
